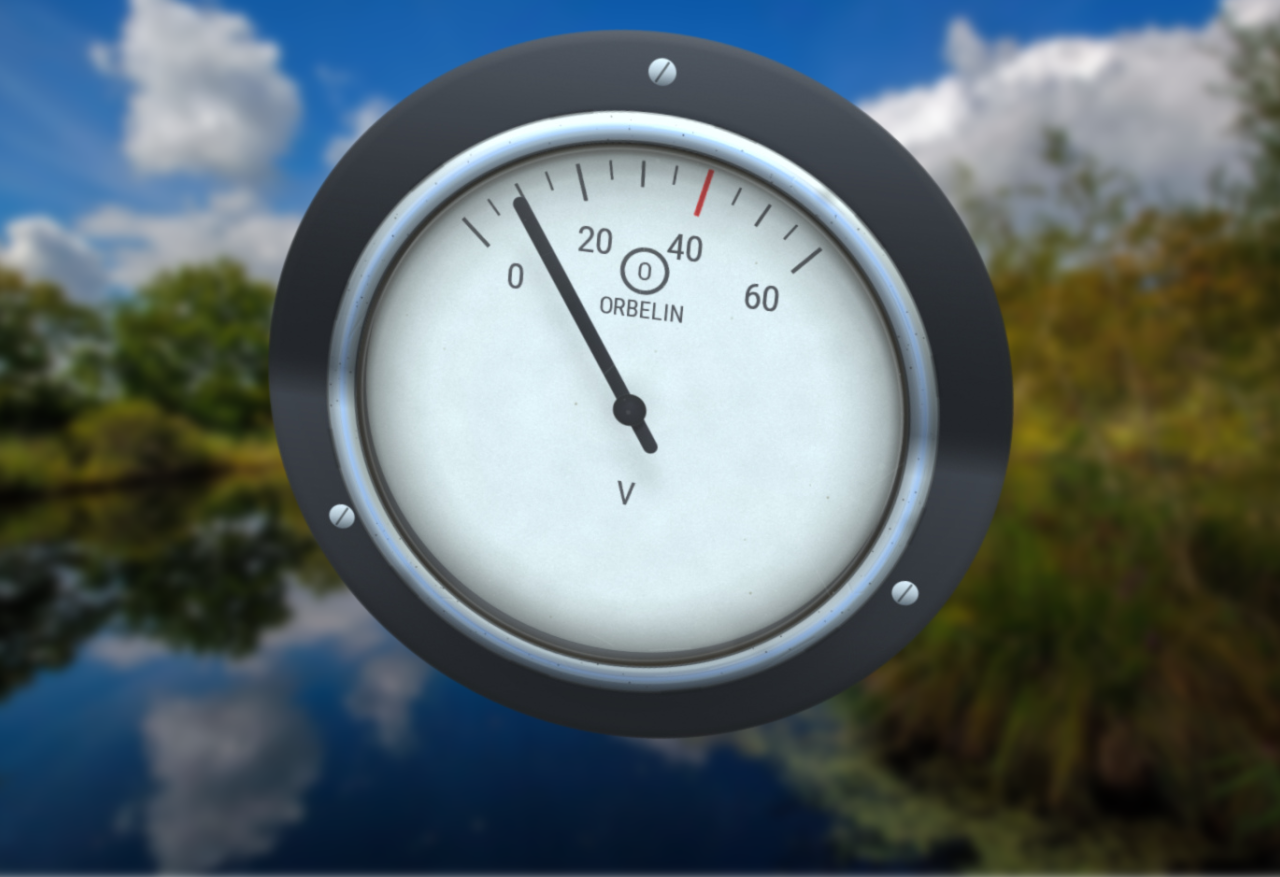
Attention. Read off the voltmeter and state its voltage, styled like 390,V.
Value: 10,V
